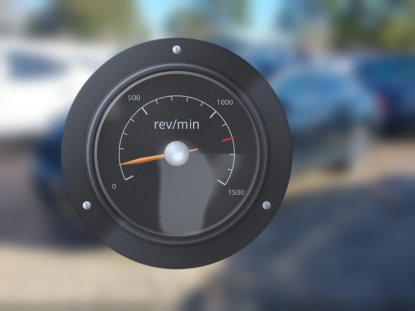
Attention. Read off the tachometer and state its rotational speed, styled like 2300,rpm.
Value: 100,rpm
